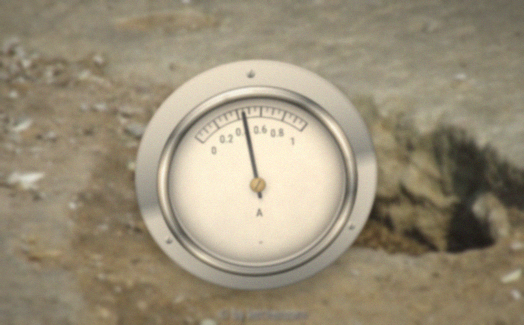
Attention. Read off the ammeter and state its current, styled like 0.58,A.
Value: 0.45,A
